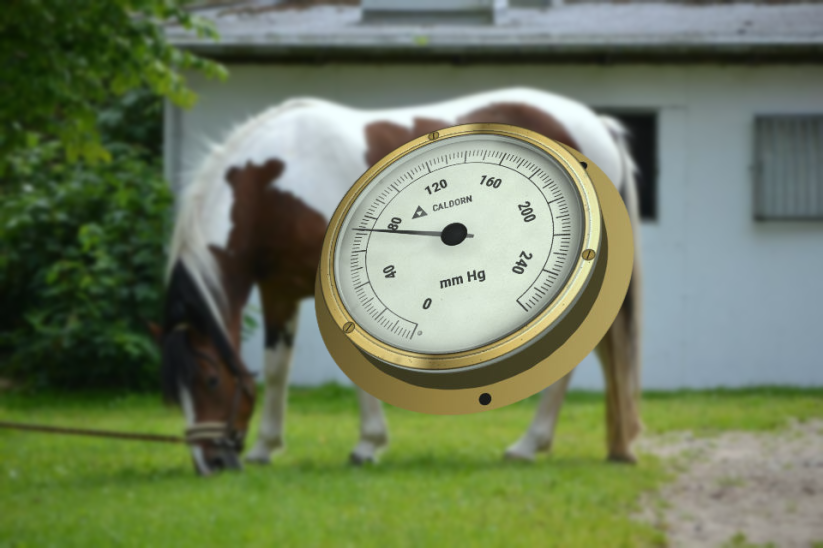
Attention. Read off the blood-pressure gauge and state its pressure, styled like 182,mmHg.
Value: 70,mmHg
